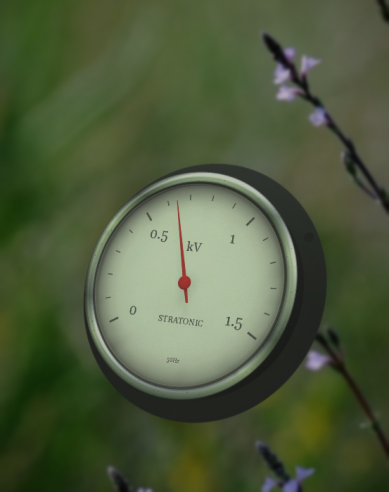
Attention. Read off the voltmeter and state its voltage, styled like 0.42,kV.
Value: 0.65,kV
